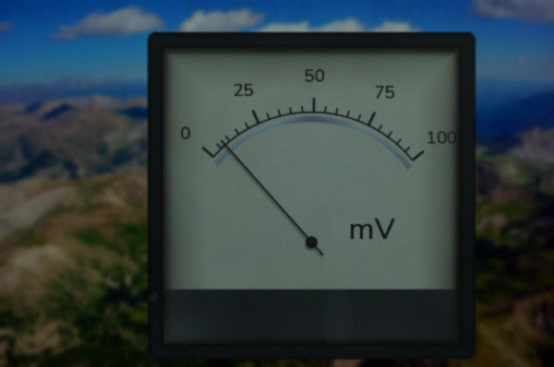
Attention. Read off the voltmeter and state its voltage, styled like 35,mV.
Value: 7.5,mV
